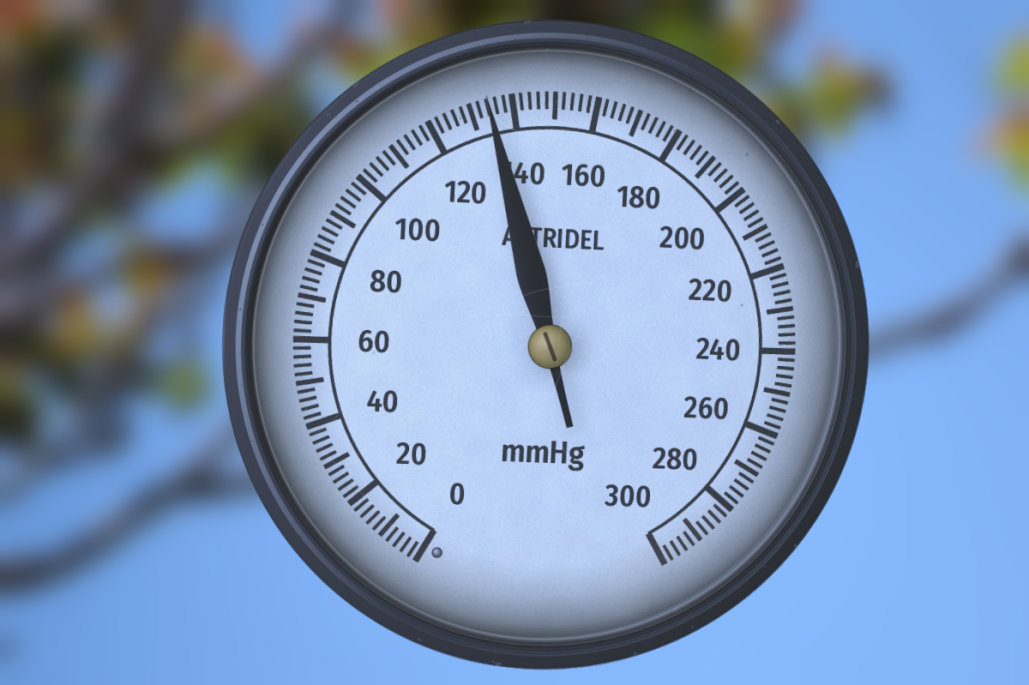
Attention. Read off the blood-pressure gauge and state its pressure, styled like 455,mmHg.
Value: 134,mmHg
